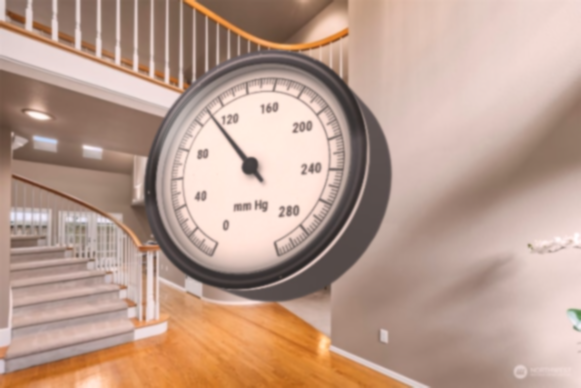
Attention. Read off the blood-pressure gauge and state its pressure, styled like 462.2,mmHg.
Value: 110,mmHg
